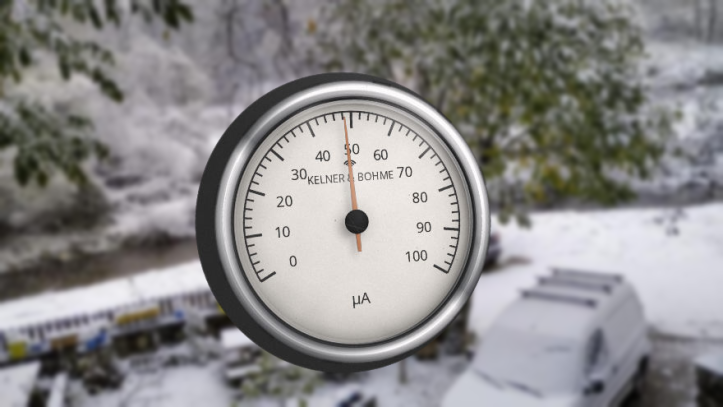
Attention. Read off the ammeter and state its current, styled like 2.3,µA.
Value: 48,µA
